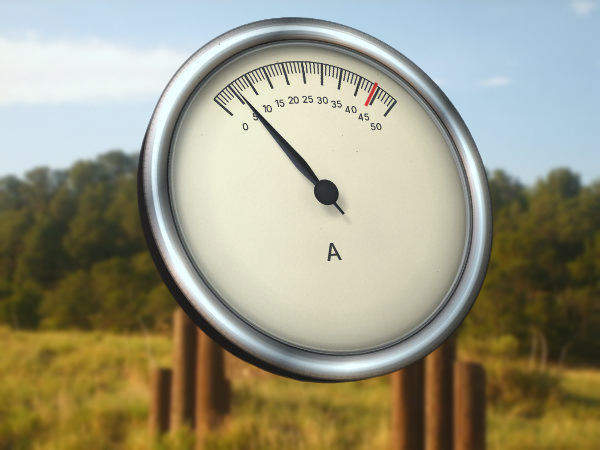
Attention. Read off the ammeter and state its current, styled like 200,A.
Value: 5,A
